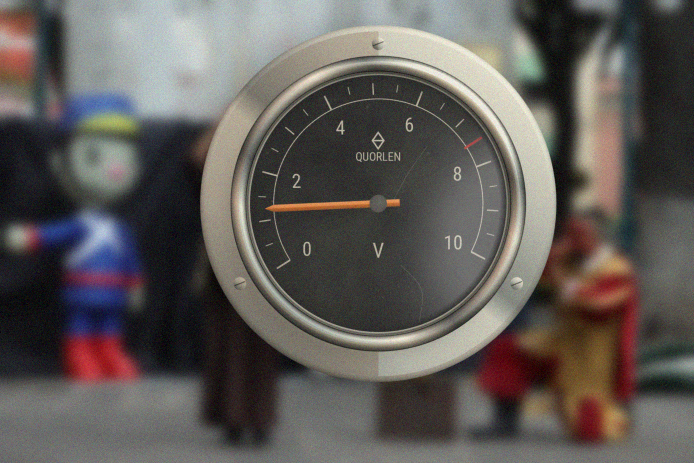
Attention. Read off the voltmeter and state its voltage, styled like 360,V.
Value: 1.25,V
